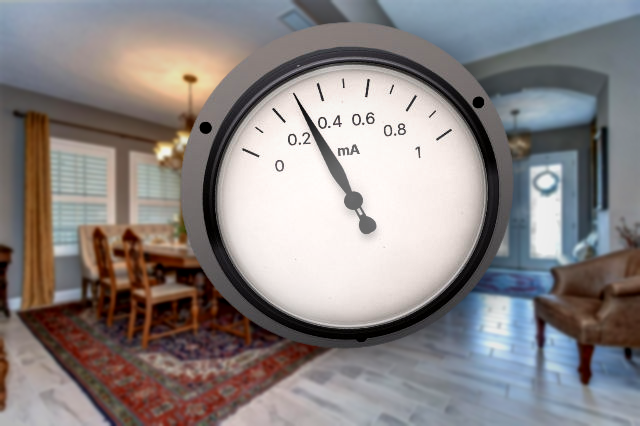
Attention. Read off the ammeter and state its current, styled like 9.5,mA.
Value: 0.3,mA
